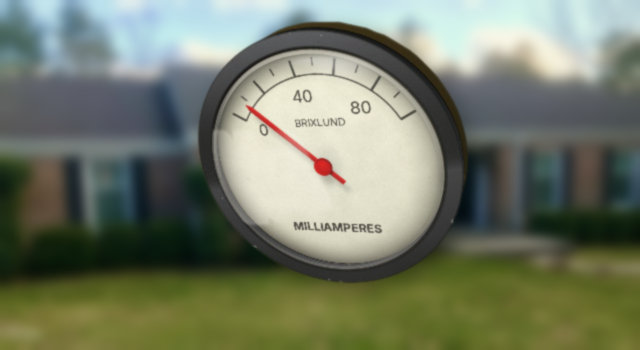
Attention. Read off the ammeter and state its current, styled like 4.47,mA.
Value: 10,mA
